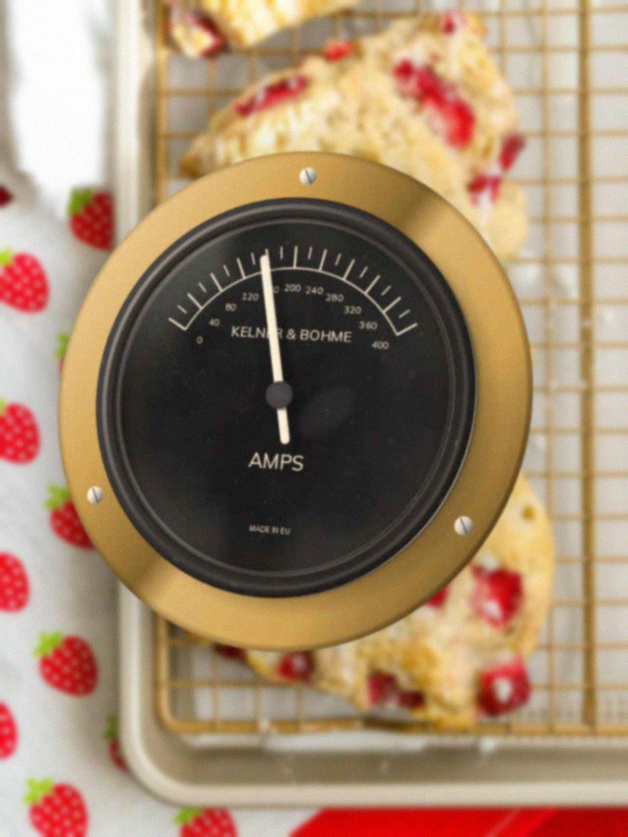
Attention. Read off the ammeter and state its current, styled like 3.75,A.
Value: 160,A
